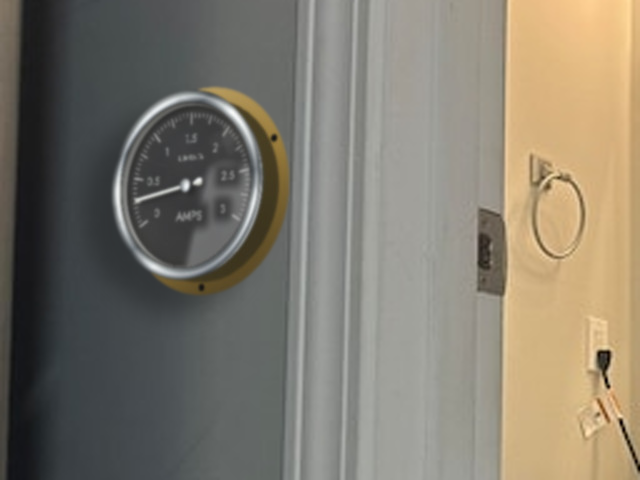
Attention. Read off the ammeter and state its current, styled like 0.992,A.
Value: 0.25,A
